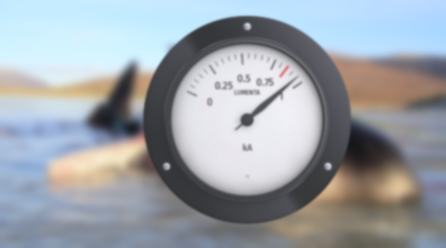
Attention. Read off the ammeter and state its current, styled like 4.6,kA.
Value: 0.95,kA
